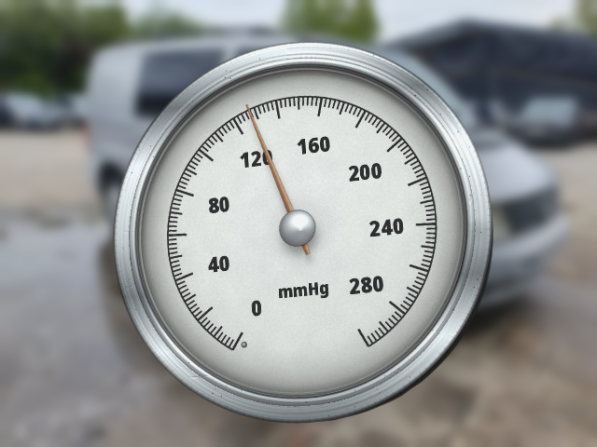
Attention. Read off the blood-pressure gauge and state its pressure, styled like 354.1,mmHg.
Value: 128,mmHg
